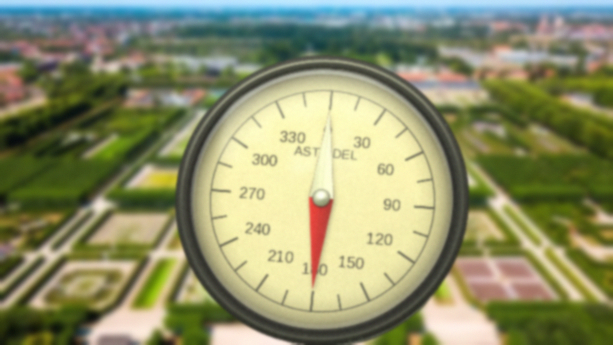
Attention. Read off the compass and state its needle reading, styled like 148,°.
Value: 180,°
